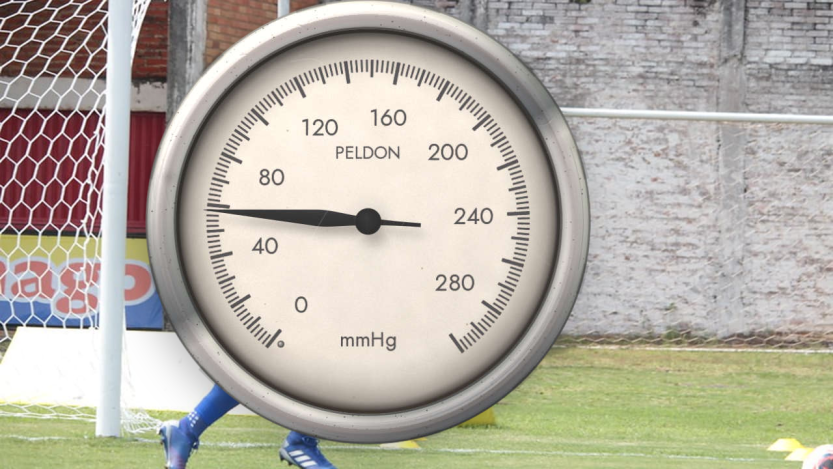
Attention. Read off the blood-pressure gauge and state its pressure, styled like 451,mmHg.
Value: 58,mmHg
